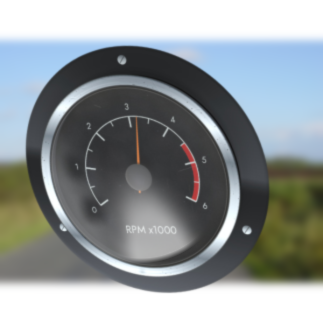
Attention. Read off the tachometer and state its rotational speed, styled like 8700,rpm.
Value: 3250,rpm
